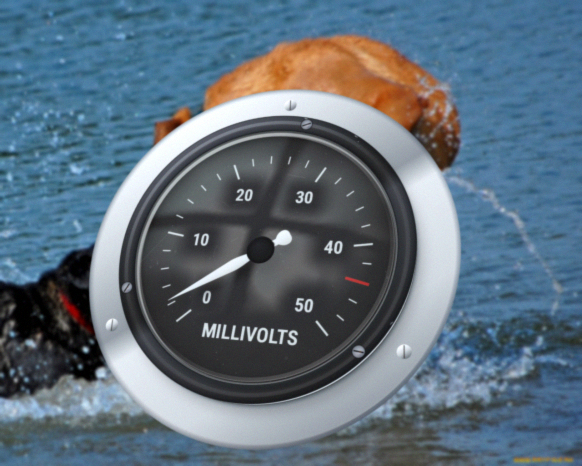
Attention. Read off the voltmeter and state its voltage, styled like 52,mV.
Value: 2,mV
